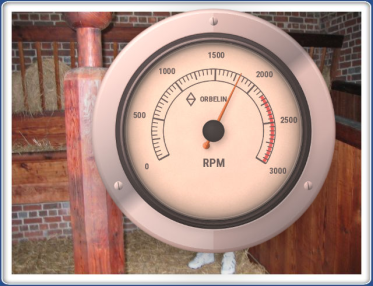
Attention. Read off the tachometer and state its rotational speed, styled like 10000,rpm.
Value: 1800,rpm
